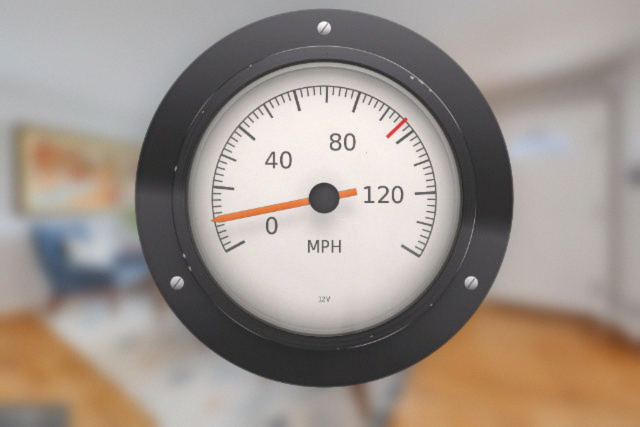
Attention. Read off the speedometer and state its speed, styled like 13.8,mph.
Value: 10,mph
